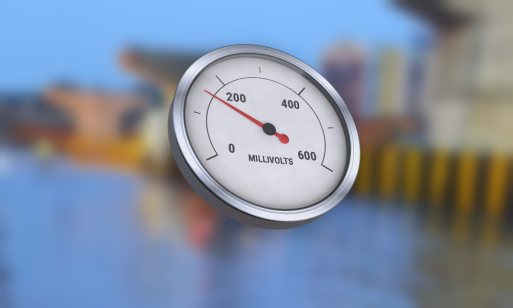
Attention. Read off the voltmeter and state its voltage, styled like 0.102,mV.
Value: 150,mV
